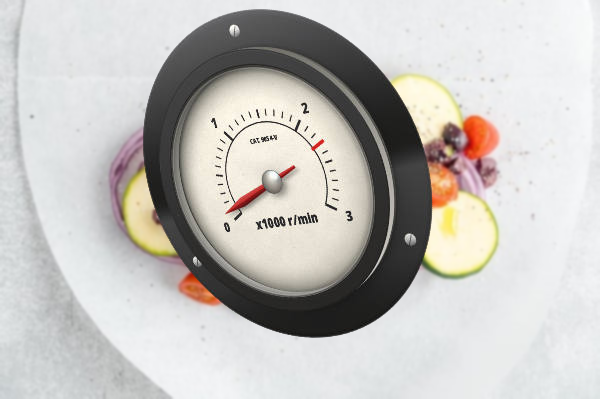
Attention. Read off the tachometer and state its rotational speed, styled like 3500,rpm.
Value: 100,rpm
